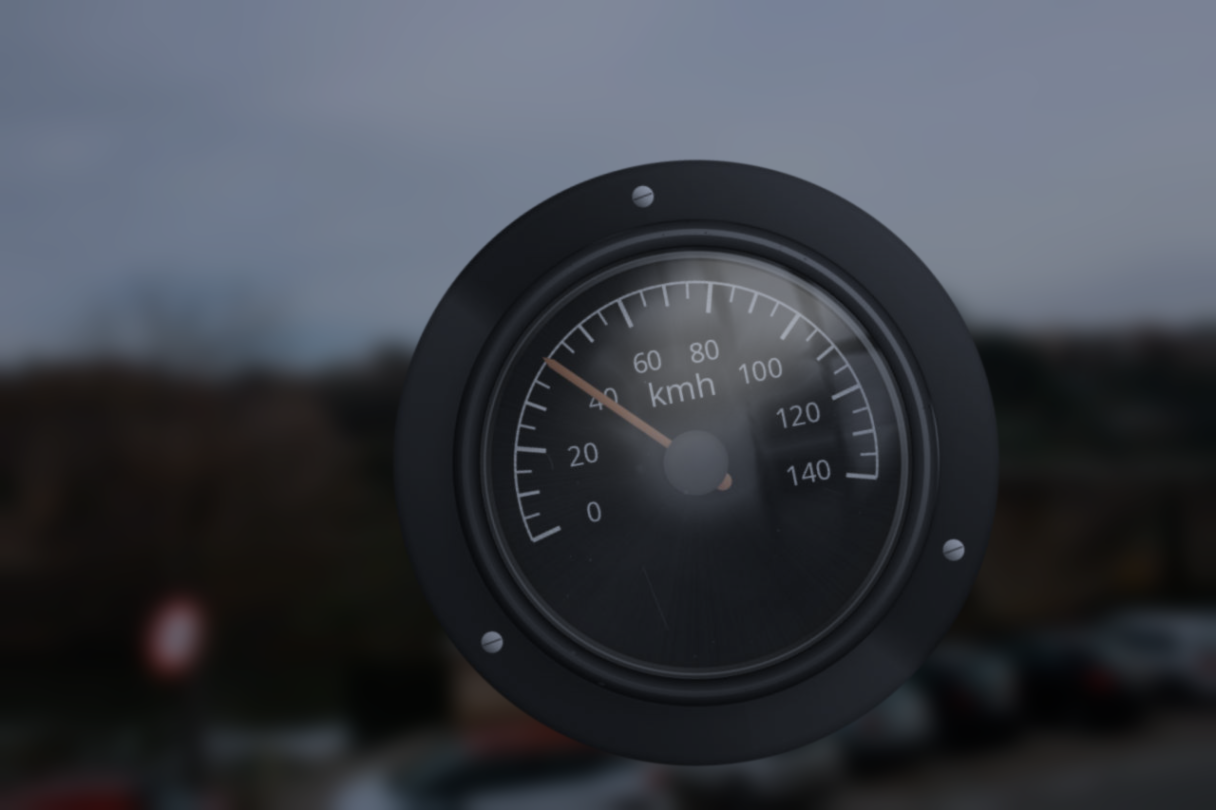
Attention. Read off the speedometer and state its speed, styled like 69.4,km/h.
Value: 40,km/h
